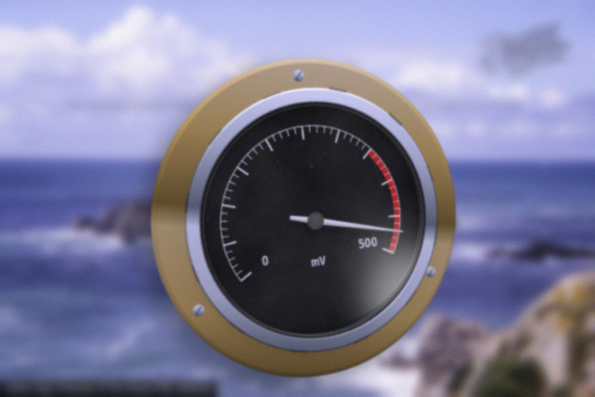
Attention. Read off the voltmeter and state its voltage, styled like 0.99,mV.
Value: 470,mV
